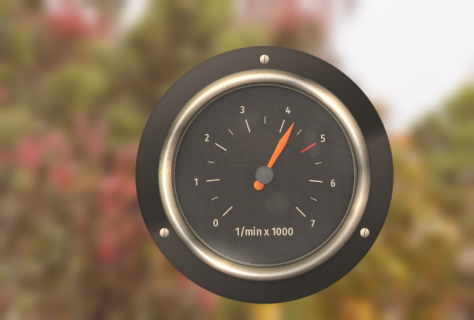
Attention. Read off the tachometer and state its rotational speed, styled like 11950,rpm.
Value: 4250,rpm
